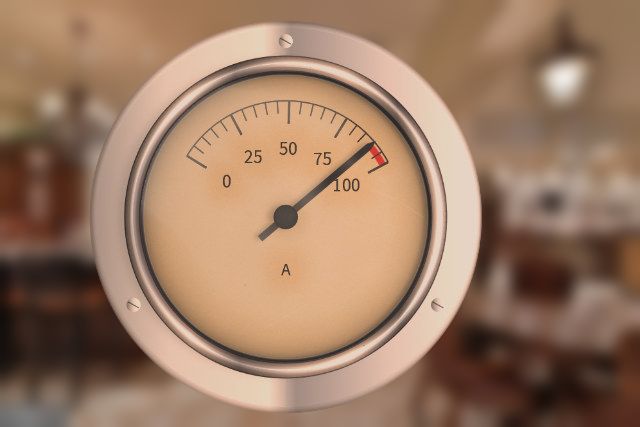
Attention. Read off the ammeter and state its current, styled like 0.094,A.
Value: 90,A
